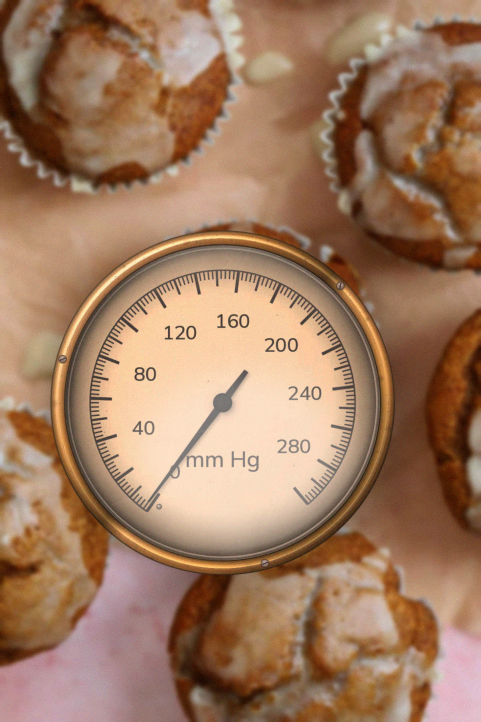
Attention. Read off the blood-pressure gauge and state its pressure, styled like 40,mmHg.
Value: 2,mmHg
